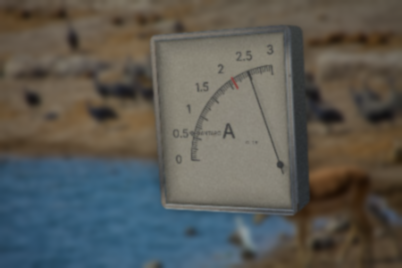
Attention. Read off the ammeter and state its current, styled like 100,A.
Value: 2.5,A
